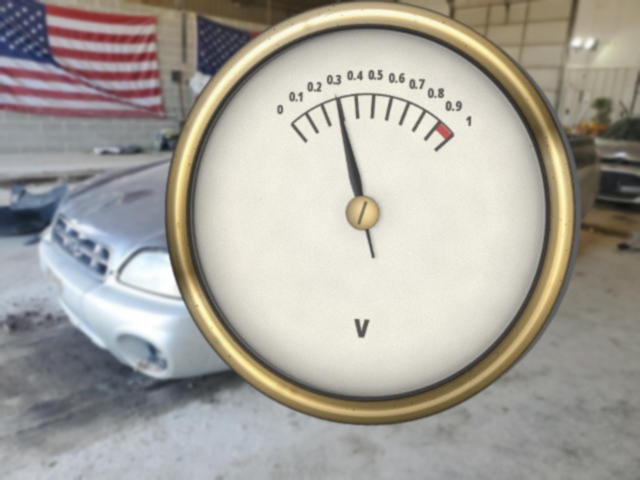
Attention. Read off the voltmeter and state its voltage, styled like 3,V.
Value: 0.3,V
